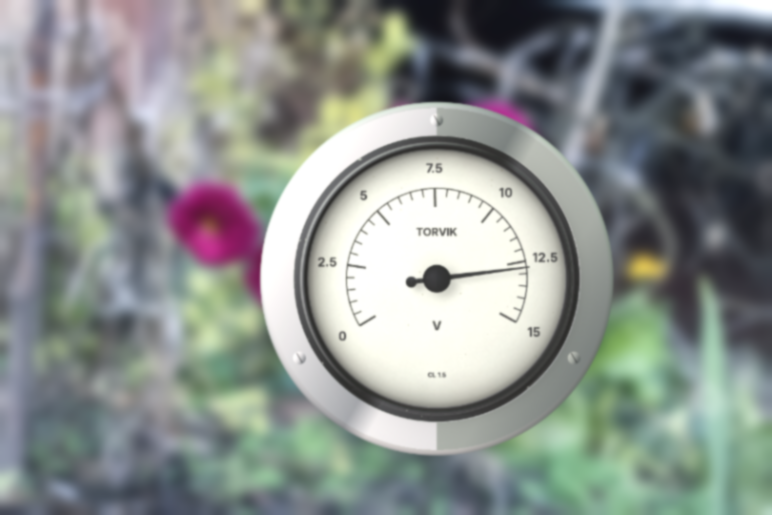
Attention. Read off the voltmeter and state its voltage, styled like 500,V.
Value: 12.75,V
